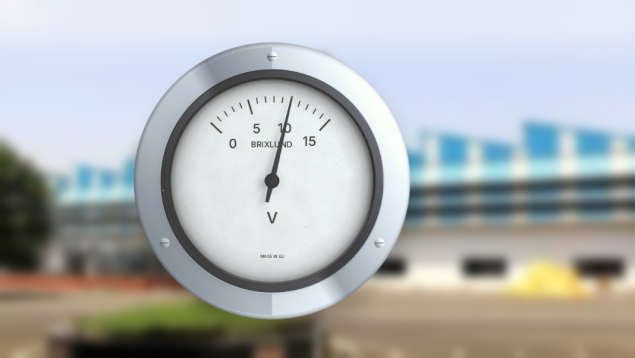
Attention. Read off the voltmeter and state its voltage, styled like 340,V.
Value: 10,V
